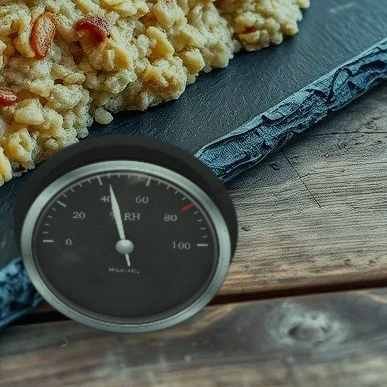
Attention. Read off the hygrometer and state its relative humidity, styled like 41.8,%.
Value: 44,%
